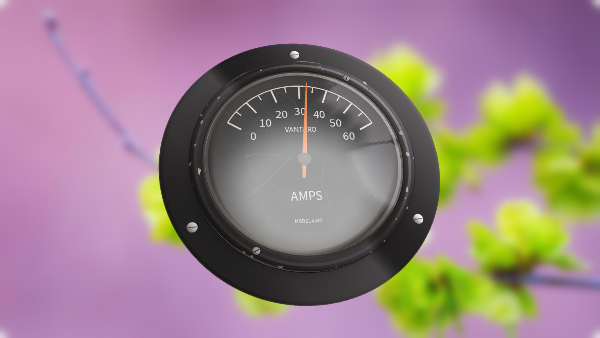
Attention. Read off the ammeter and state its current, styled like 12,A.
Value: 32.5,A
